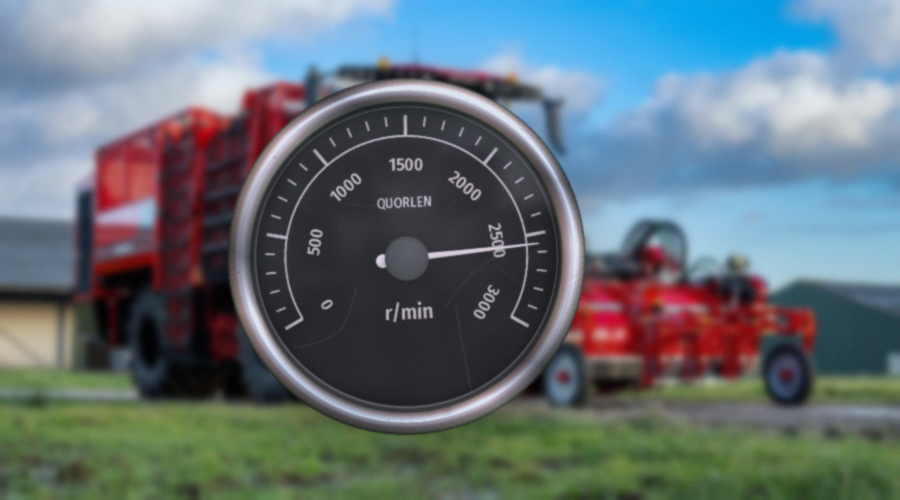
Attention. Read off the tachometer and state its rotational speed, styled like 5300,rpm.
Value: 2550,rpm
